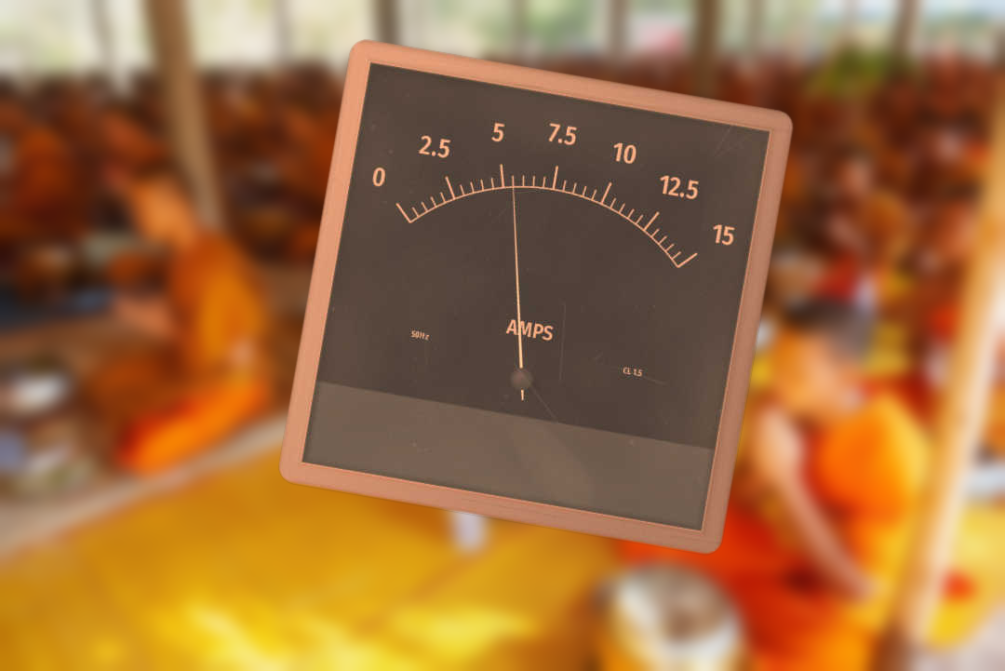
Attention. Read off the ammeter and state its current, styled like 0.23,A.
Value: 5.5,A
